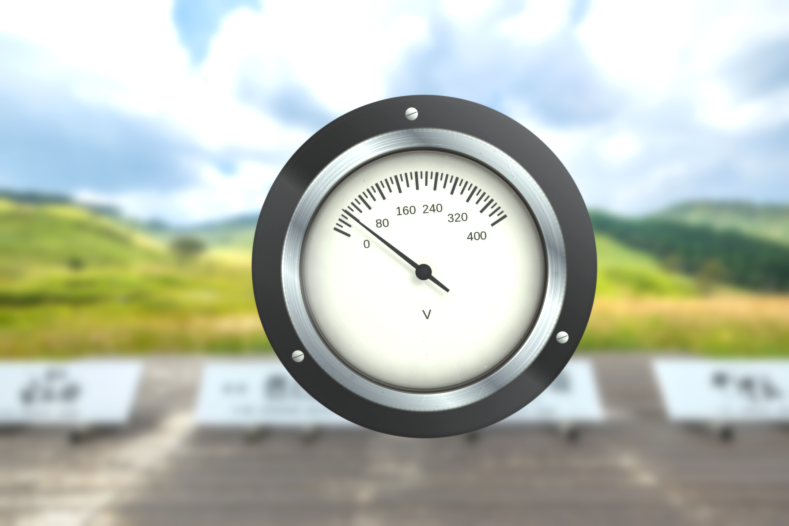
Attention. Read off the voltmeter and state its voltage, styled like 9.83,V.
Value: 40,V
